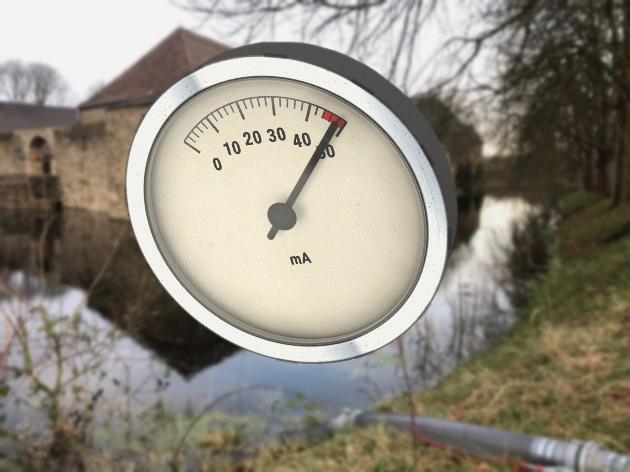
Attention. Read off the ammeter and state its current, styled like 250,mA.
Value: 48,mA
